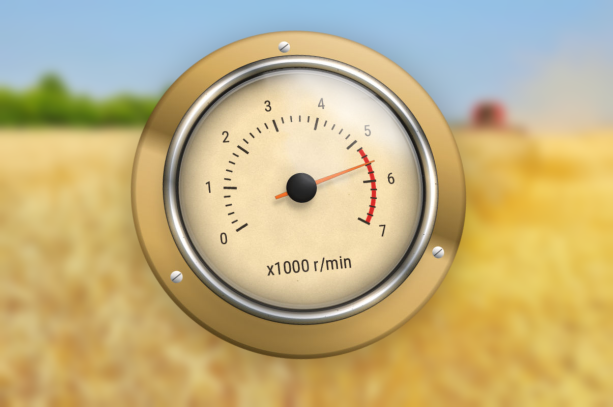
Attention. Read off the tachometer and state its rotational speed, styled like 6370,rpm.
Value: 5600,rpm
